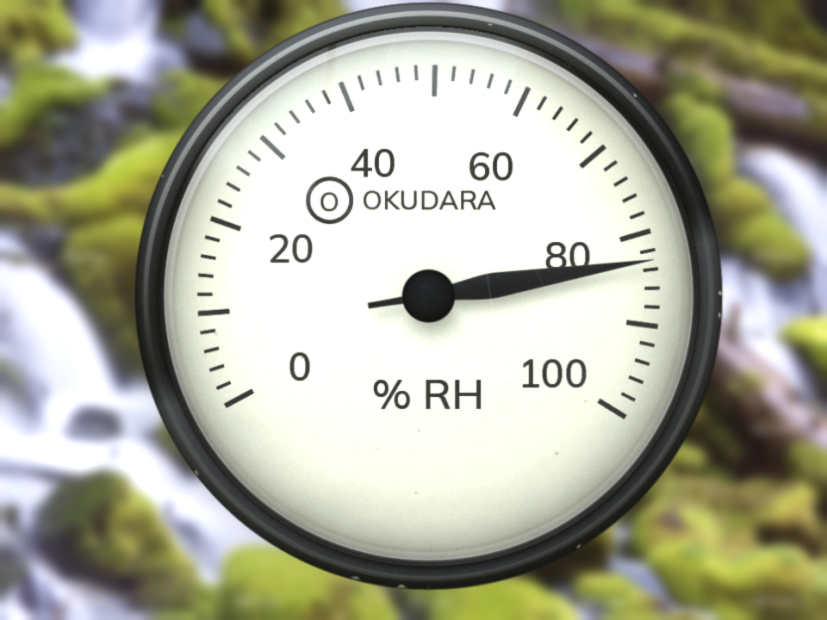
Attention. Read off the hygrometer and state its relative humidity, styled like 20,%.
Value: 83,%
